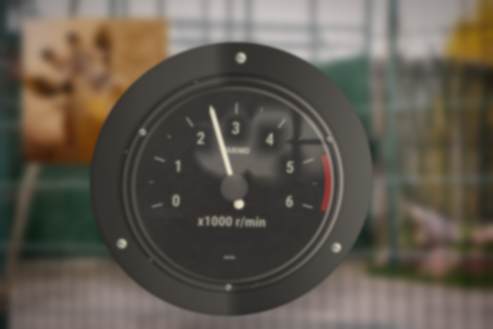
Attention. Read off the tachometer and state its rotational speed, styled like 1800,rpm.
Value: 2500,rpm
